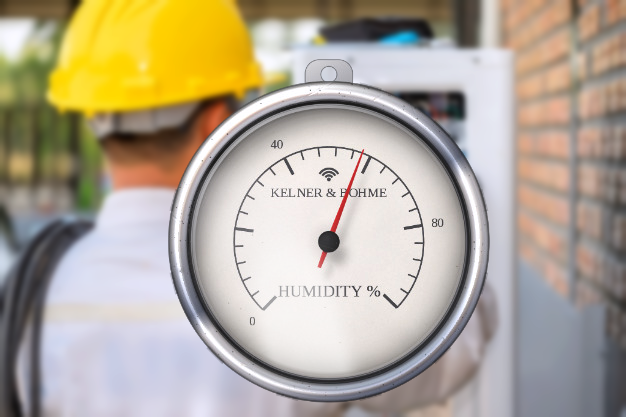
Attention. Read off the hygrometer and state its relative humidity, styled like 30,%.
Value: 58,%
